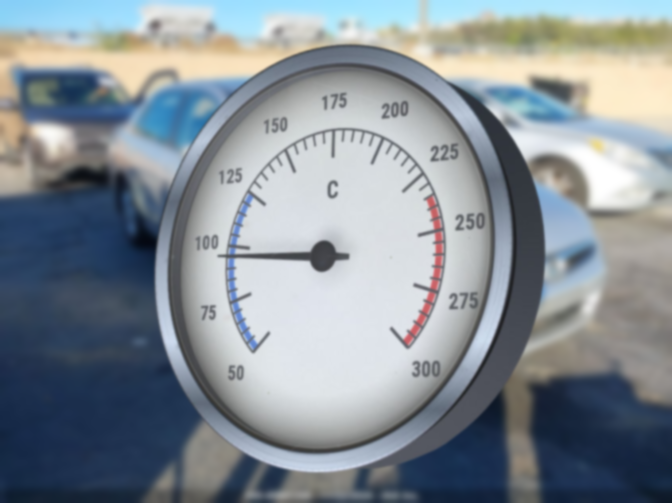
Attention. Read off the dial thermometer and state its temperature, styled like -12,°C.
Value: 95,°C
